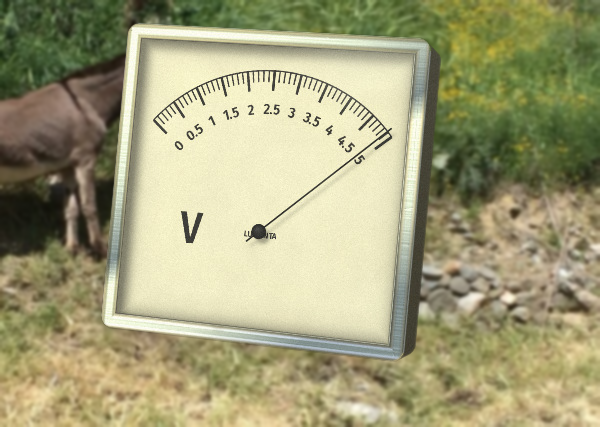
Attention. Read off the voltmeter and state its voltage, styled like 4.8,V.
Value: 4.9,V
